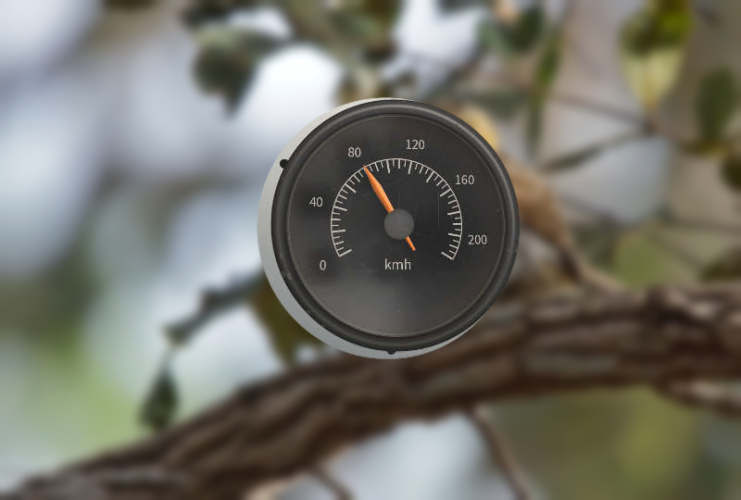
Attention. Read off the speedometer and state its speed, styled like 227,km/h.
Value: 80,km/h
